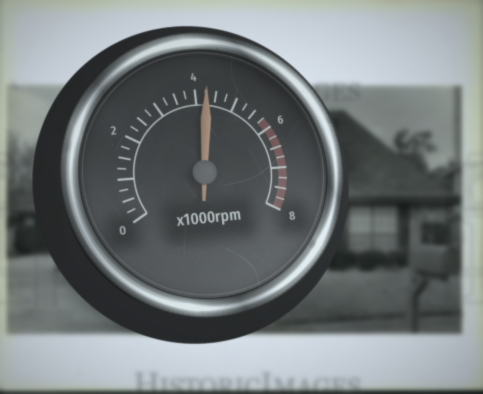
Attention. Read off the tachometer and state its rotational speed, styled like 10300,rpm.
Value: 4250,rpm
